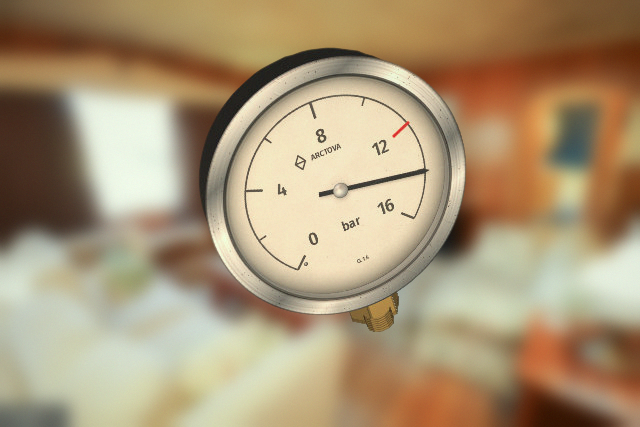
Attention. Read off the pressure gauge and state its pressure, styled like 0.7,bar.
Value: 14,bar
